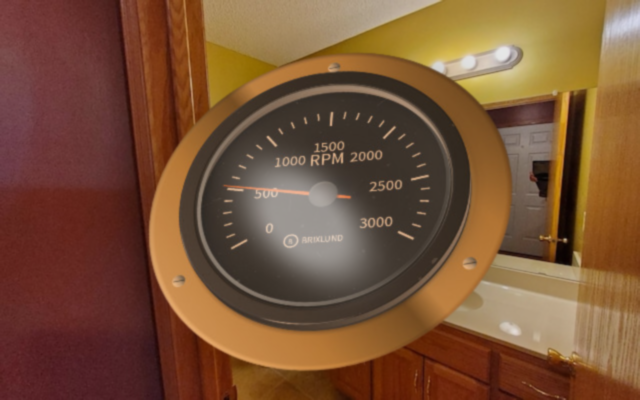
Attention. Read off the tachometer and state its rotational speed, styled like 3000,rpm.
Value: 500,rpm
